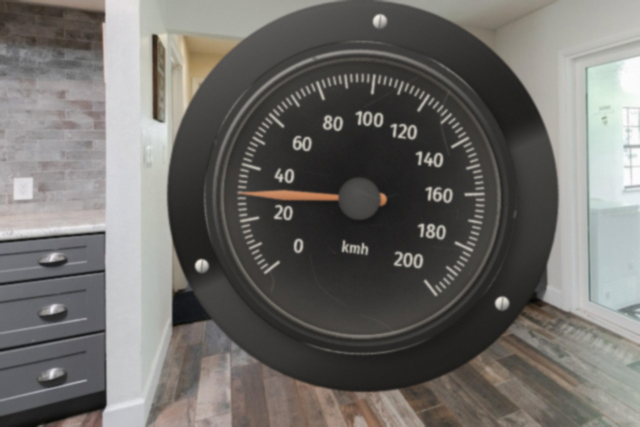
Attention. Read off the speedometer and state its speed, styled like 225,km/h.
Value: 30,km/h
